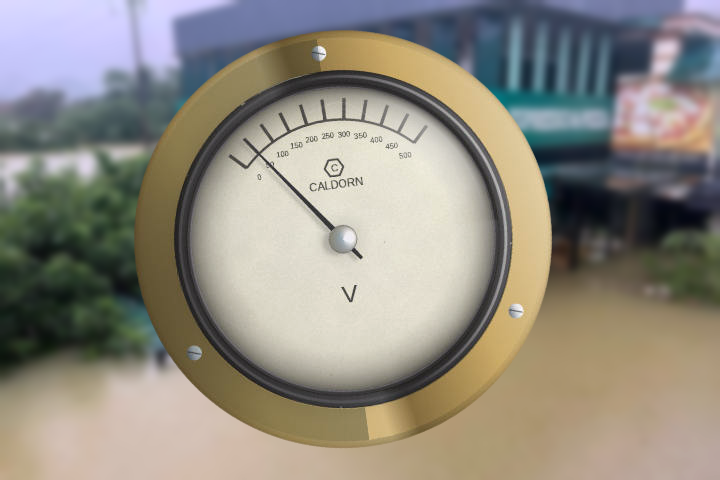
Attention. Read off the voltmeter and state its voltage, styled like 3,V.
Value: 50,V
